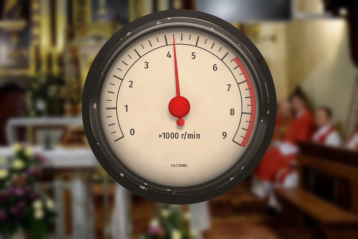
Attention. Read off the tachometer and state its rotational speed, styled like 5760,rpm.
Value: 4250,rpm
